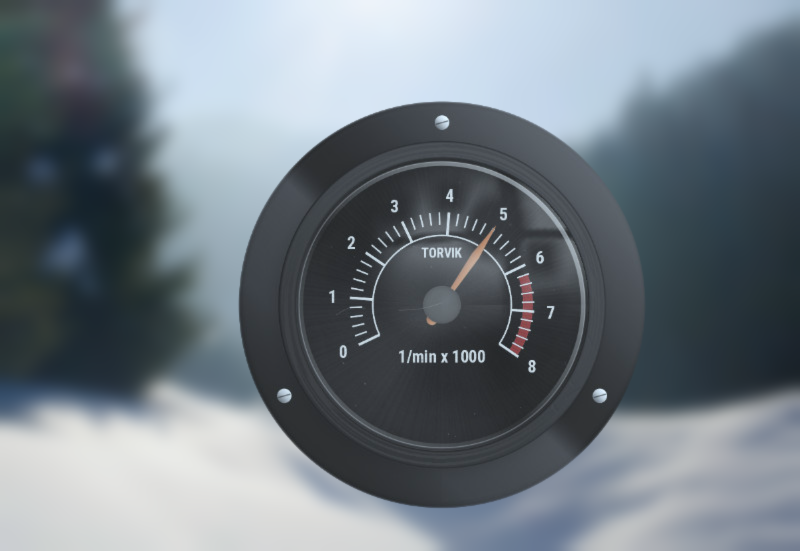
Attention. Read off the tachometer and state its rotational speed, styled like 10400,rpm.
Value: 5000,rpm
